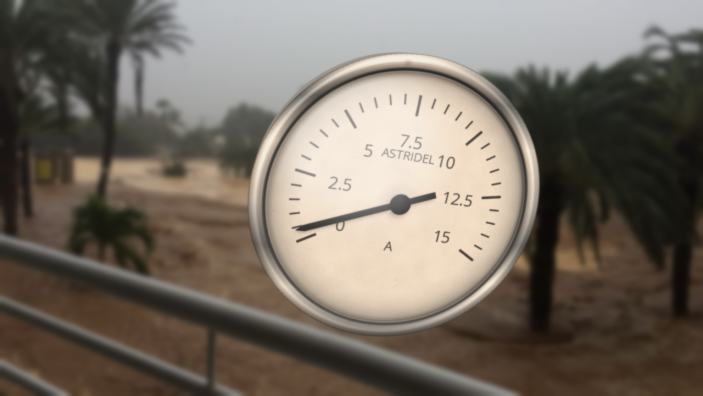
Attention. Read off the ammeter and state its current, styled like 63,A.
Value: 0.5,A
